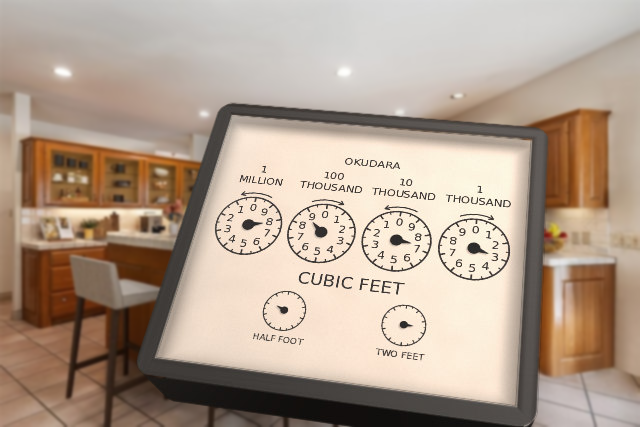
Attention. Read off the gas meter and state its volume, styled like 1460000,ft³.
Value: 787300,ft³
